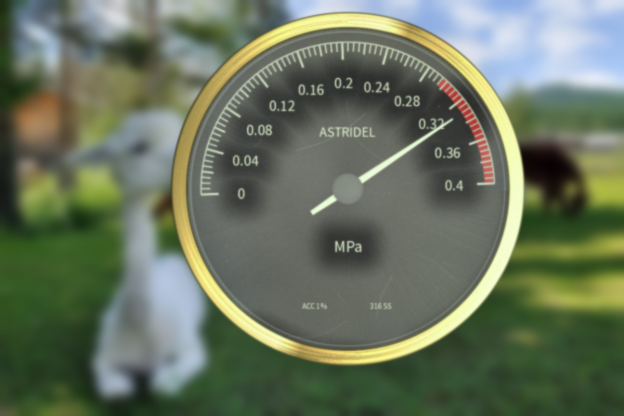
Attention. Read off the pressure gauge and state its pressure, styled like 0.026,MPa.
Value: 0.33,MPa
